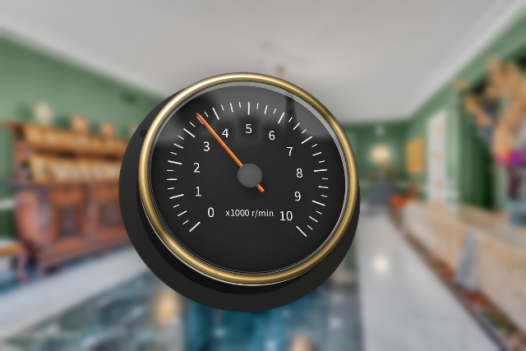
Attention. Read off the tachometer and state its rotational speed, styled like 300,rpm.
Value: 3500,rpm
